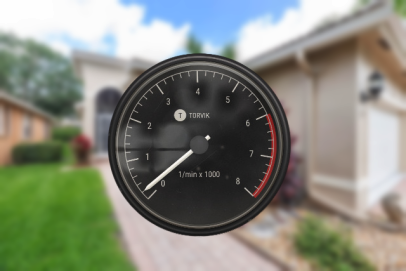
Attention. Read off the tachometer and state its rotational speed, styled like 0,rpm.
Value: 200,rpm
